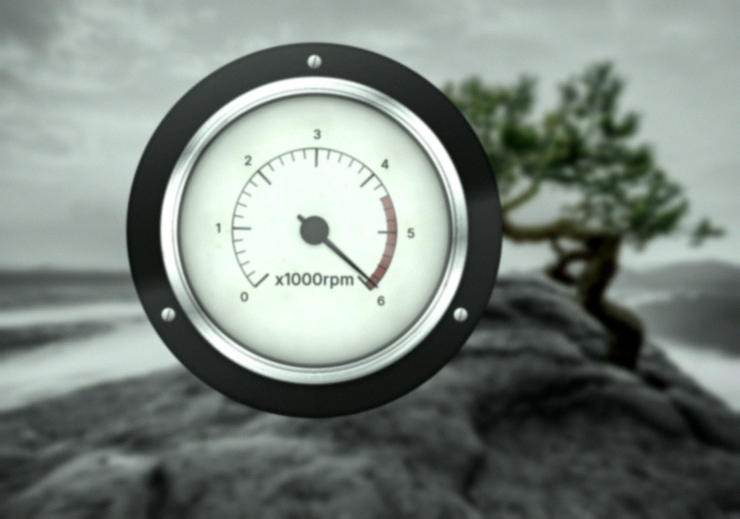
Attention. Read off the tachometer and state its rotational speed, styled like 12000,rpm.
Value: 5900,rpm
